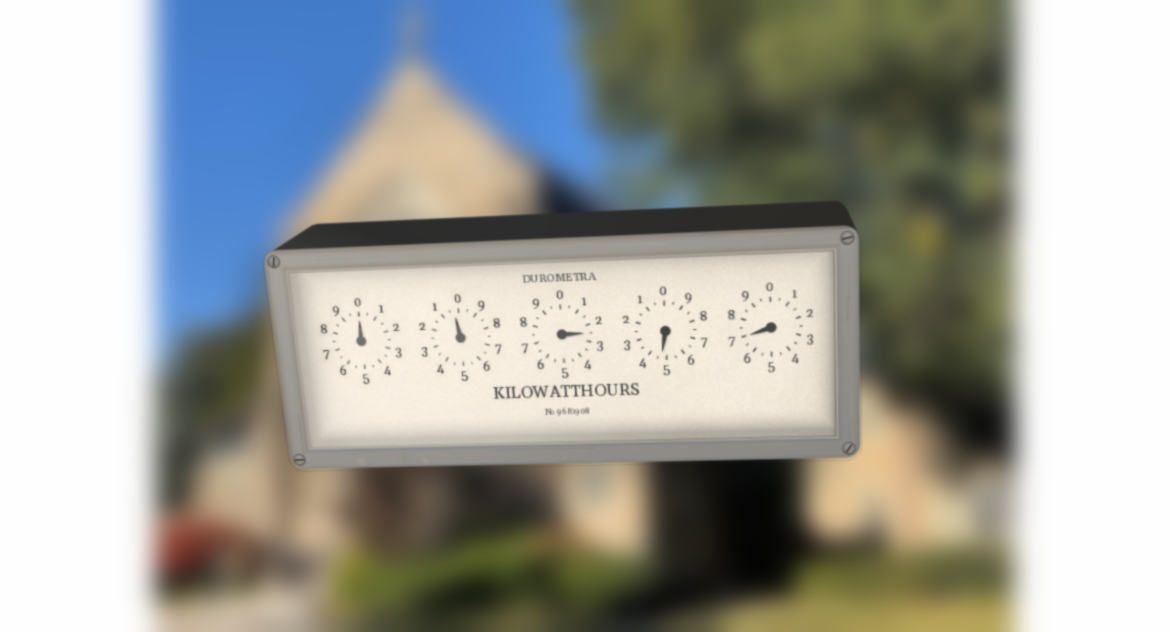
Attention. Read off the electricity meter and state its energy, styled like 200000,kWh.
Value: 247,kWh
